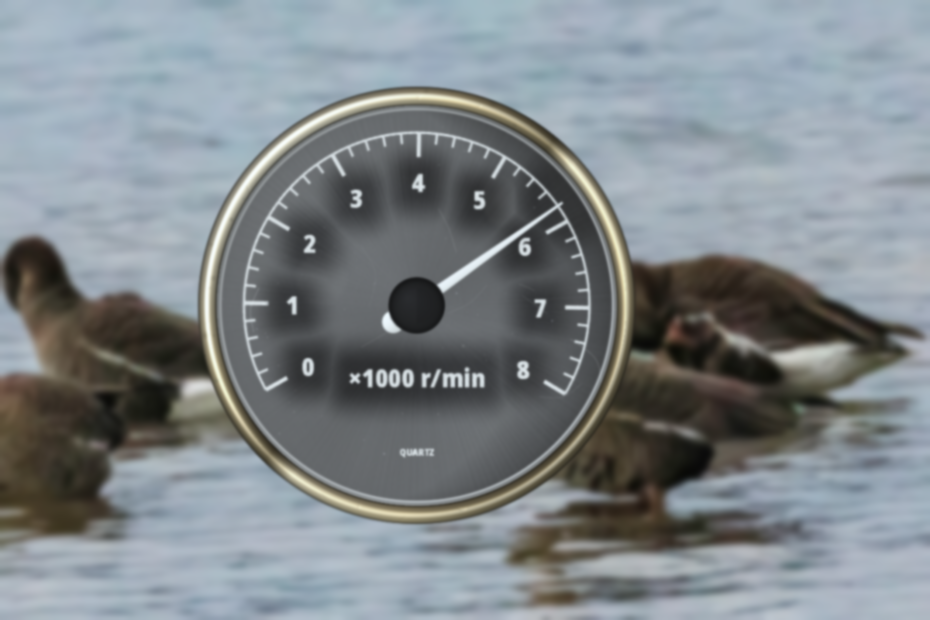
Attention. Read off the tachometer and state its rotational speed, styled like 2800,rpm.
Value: 5800,rpm
